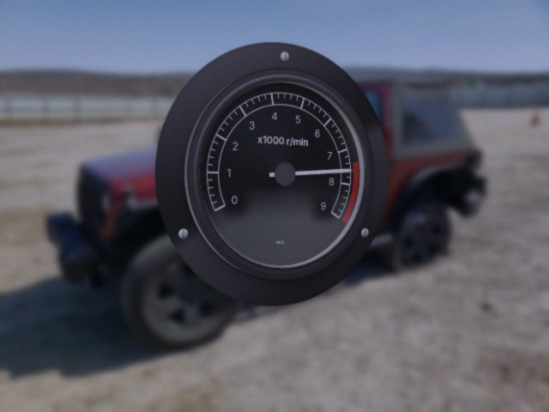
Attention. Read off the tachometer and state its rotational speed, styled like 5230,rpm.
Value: 7600,rpm
